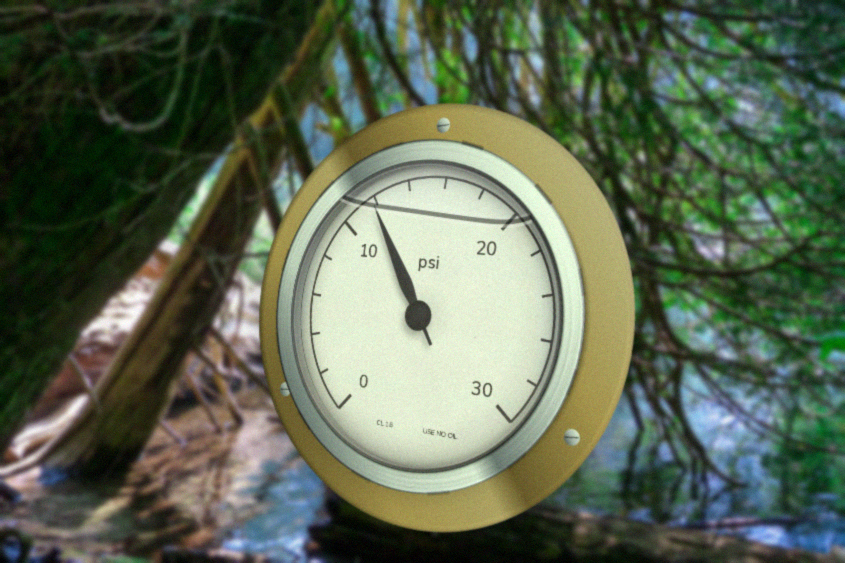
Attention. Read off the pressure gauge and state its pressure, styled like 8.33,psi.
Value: 12,psi
